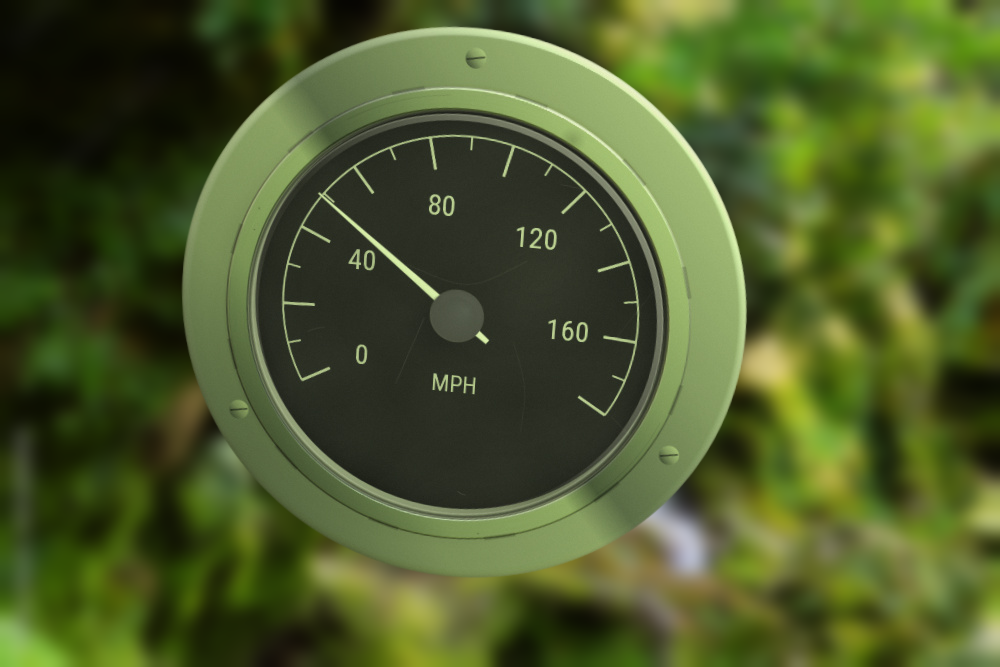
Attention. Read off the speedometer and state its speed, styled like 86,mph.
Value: 50,mph
